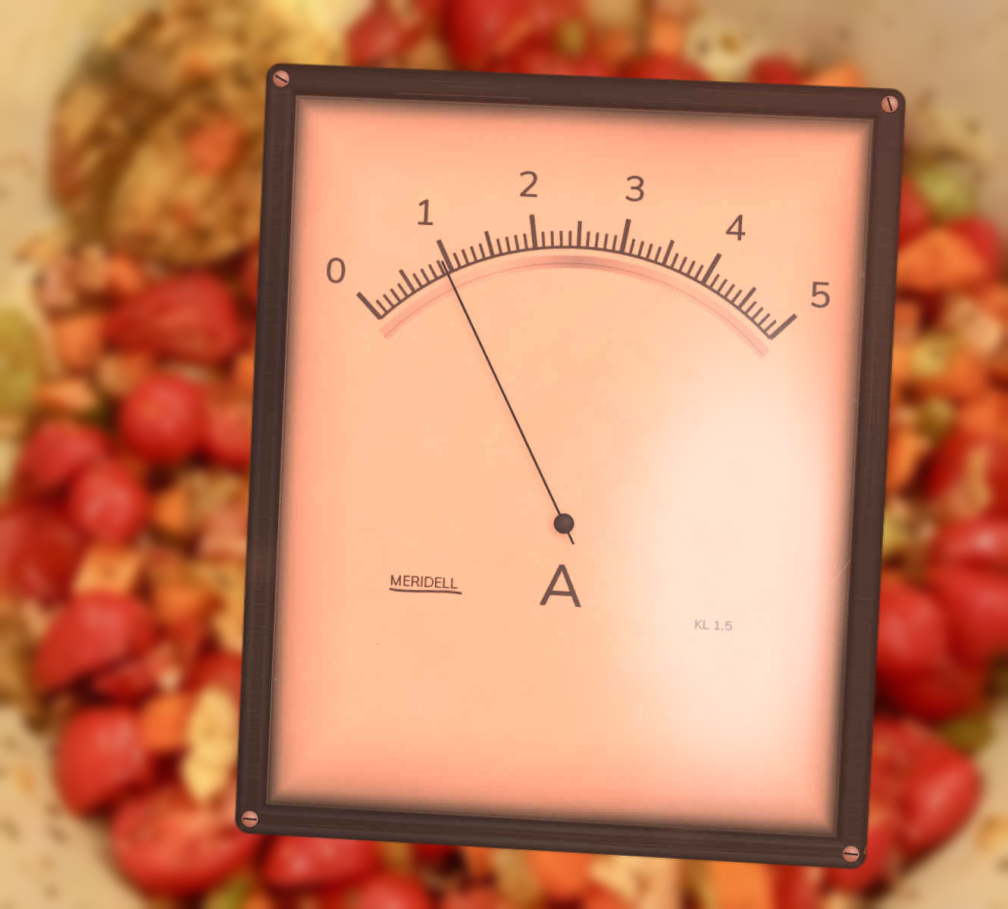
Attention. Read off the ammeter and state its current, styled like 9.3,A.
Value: 0.95,A
